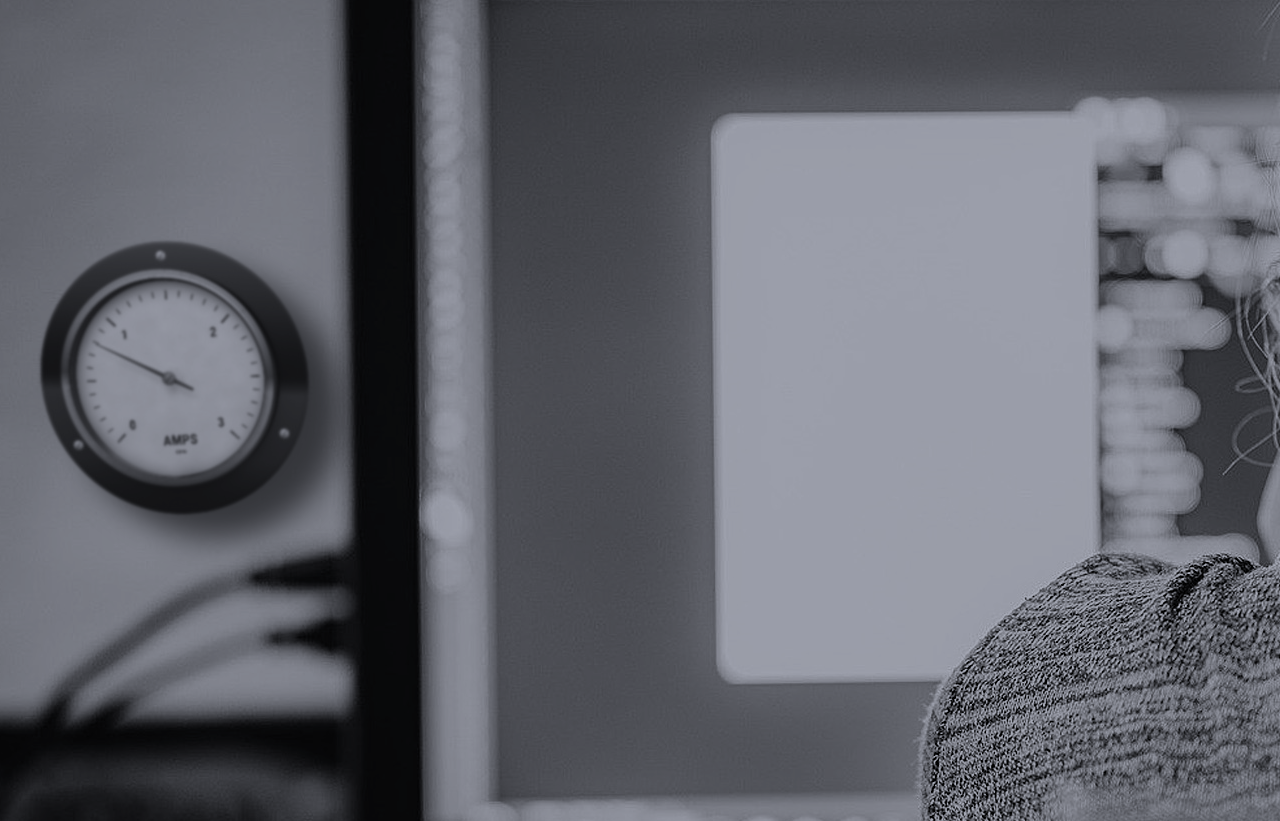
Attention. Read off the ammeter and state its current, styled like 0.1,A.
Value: 0.8,A
